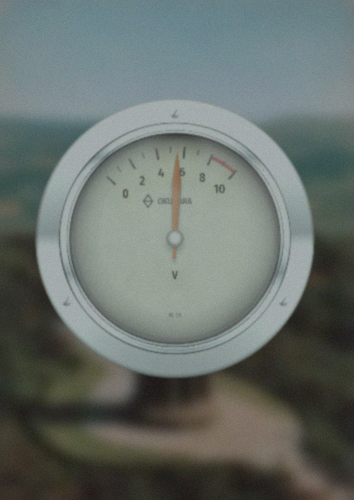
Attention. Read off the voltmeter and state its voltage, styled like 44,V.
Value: 5.5,V
